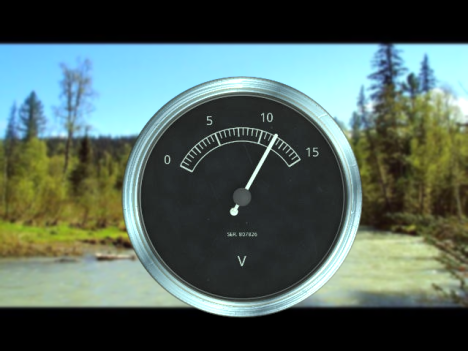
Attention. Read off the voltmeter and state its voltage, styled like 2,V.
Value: 11.5,V
